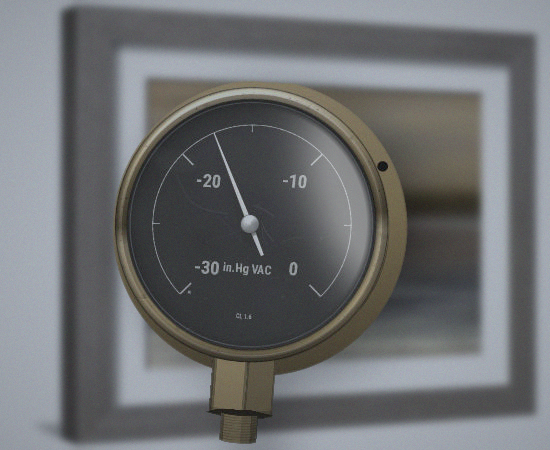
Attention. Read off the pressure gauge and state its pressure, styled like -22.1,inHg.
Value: -17.5,inHg
